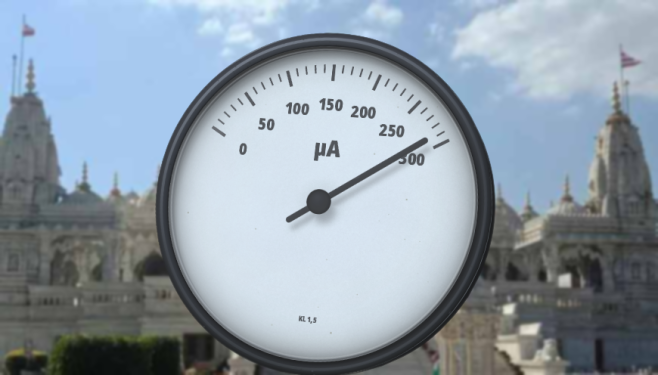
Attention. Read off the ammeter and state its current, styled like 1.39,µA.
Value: 290,µA
